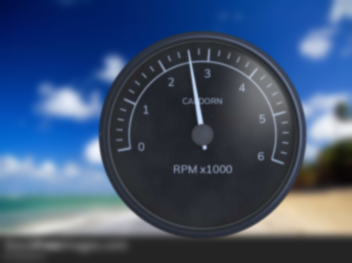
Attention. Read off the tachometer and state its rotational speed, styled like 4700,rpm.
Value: 2600,rpm
